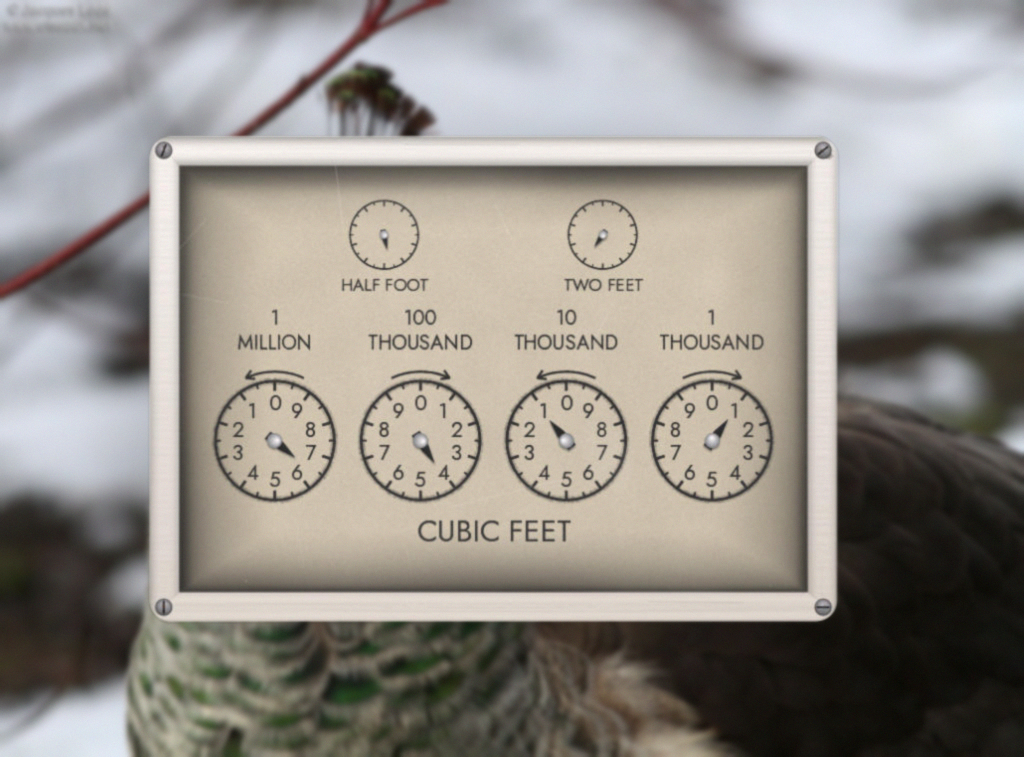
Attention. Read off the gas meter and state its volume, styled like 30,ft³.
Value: 641100,ft³
